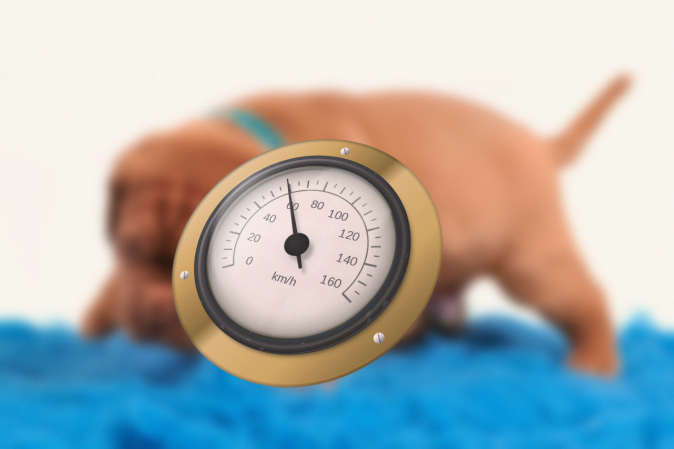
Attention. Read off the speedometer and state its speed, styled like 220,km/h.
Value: 60,km/h
